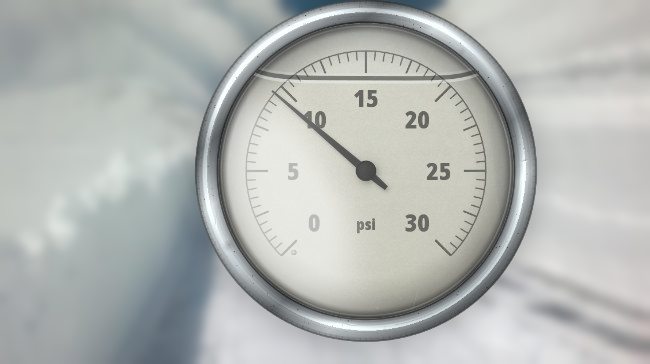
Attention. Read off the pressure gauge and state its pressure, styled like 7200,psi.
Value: 9.5,psi
